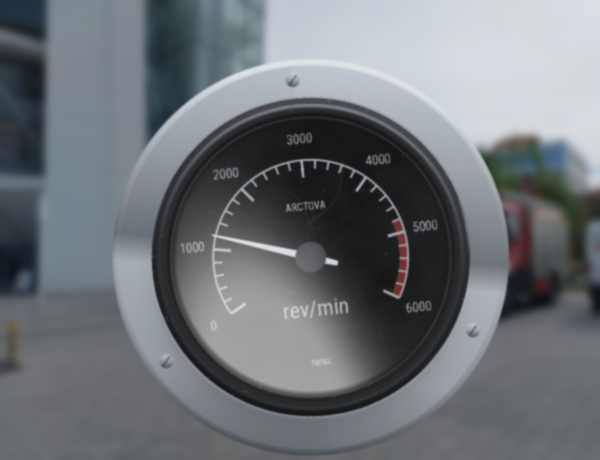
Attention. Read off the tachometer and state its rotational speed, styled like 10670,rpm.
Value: 1200,rpm
